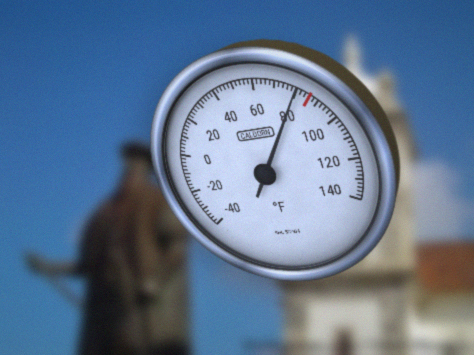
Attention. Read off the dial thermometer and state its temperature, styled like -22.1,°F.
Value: 80,°F
